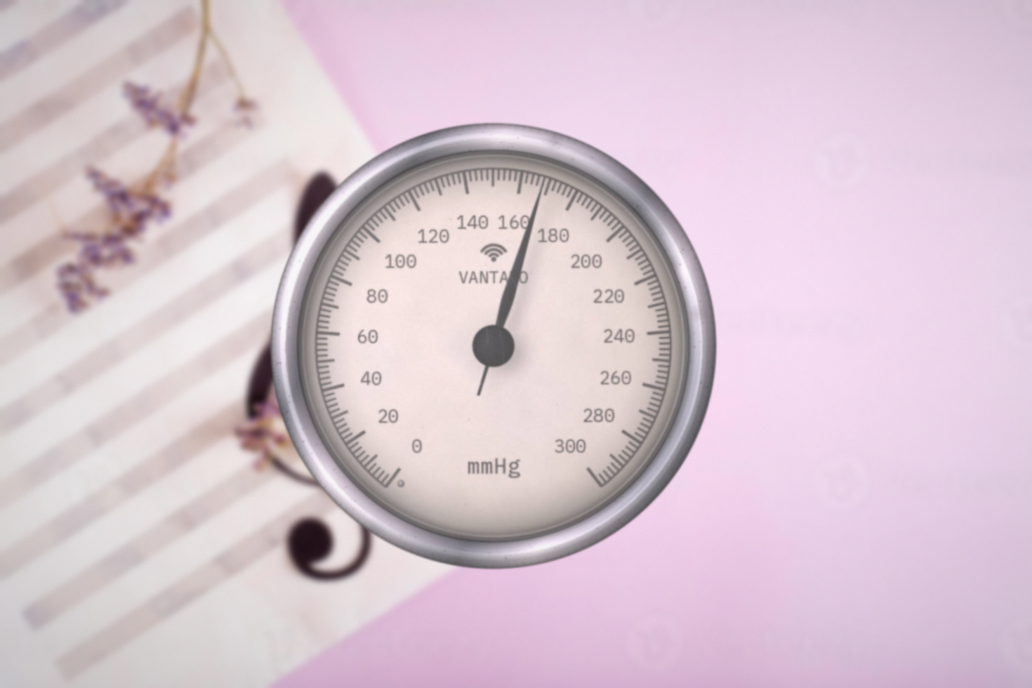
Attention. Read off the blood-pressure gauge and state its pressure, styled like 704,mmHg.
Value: 168,mmHg
